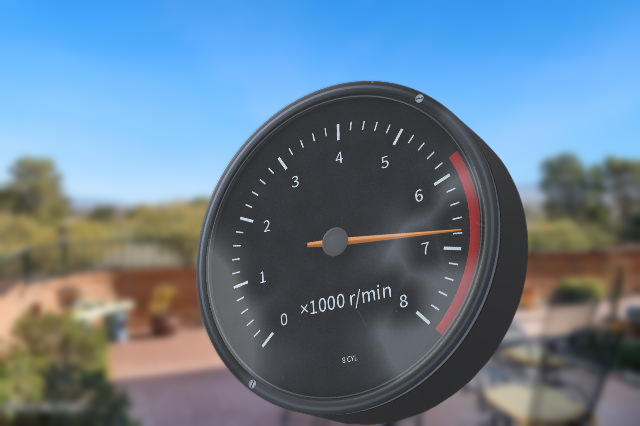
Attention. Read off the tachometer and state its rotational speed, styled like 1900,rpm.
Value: 6800,rpm
